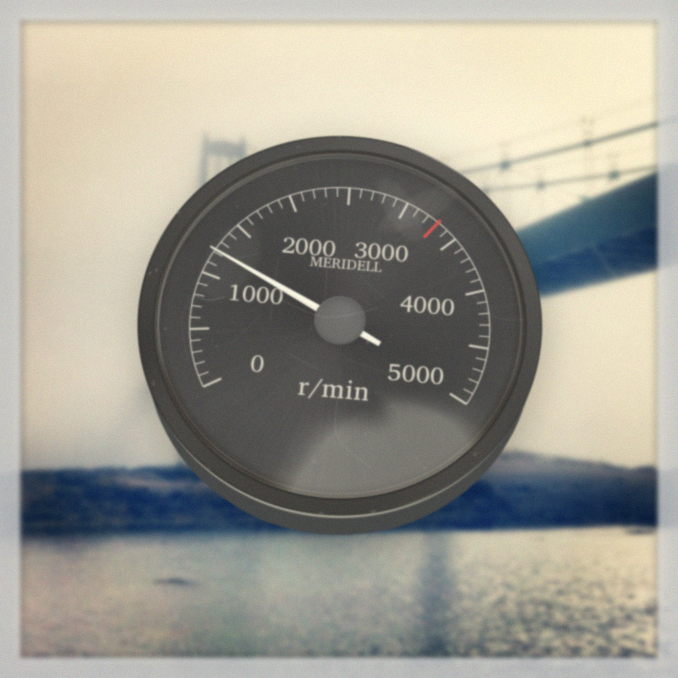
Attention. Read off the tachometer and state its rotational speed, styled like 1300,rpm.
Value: 1200,rpm
